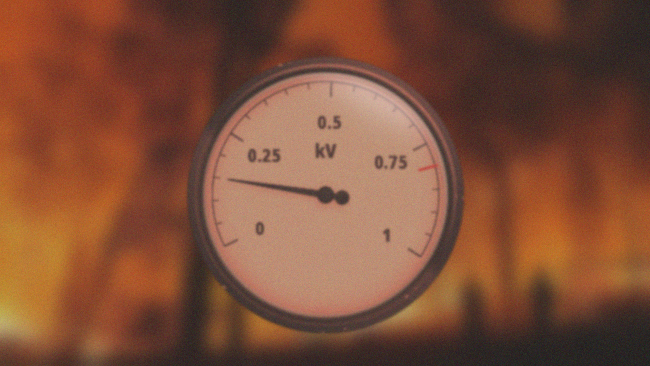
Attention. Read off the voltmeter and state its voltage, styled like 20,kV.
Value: 0.15,kV
